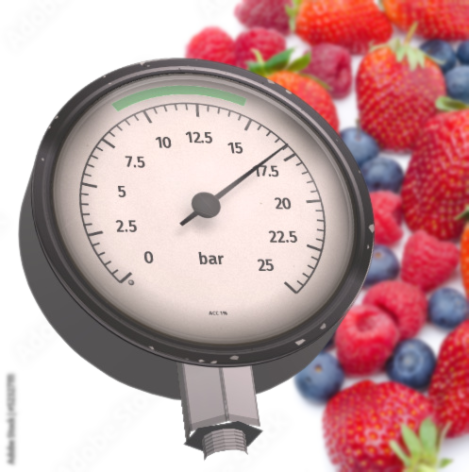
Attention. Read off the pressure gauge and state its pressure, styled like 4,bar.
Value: 17,bar
